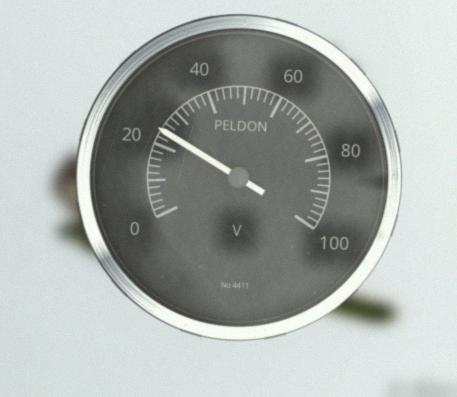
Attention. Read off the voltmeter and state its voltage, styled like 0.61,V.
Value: 24,V
